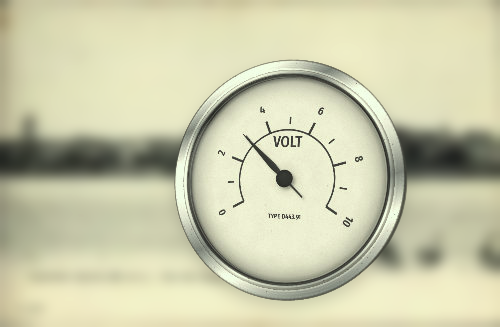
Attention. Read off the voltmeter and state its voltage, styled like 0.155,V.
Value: 3,V
